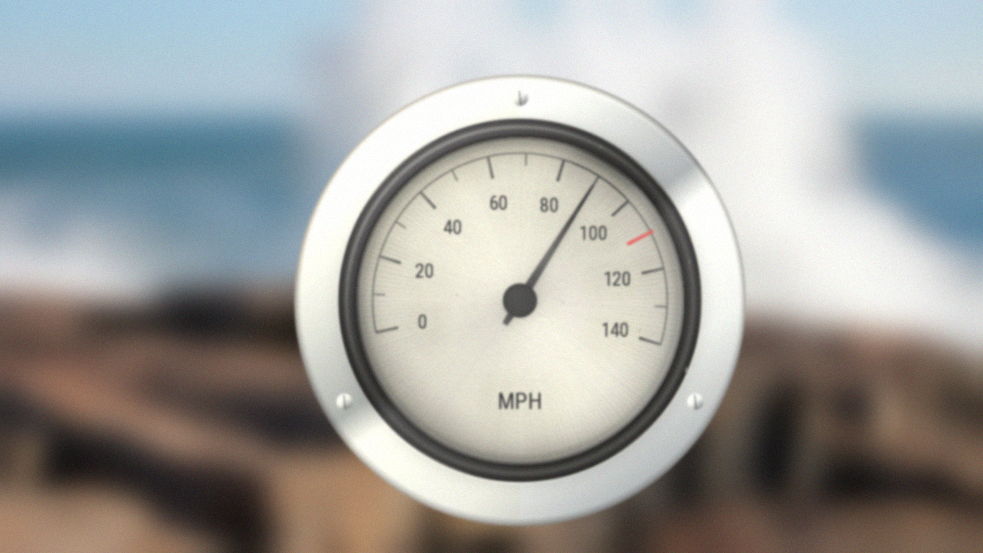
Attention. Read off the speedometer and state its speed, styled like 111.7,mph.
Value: 90,mph
